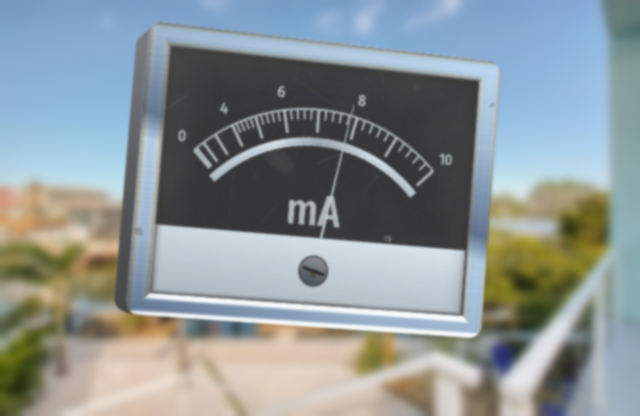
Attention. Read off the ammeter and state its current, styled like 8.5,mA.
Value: 7.8,mA
